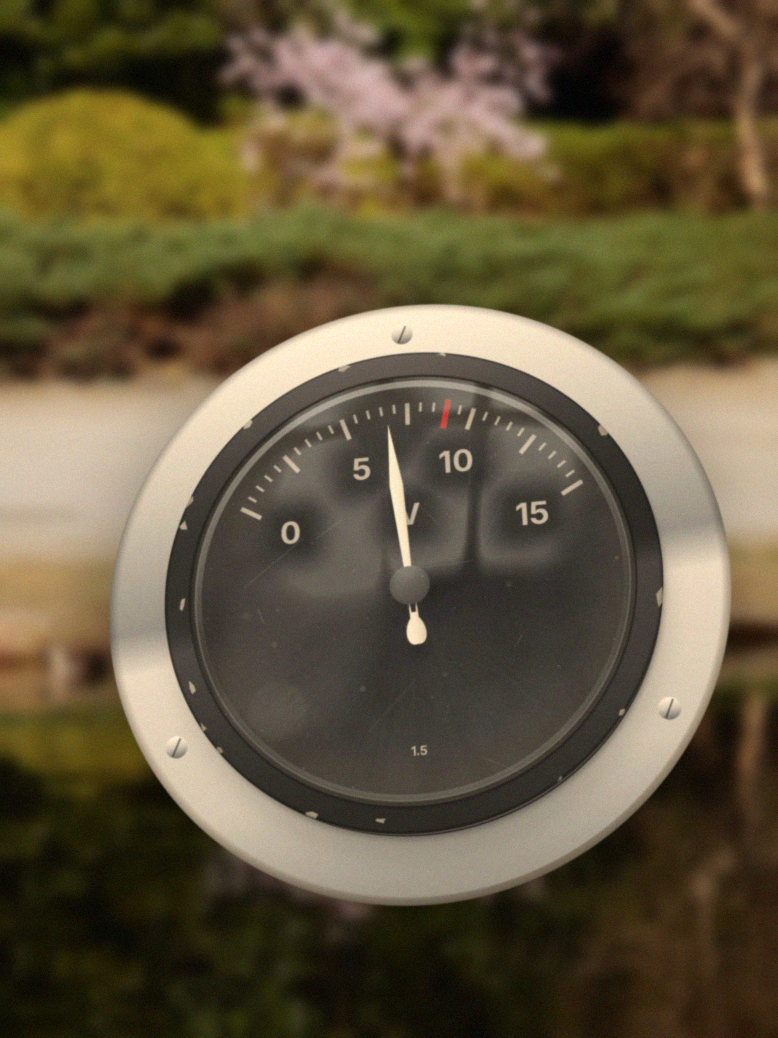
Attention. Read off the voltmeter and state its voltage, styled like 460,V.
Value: 6.75,V
